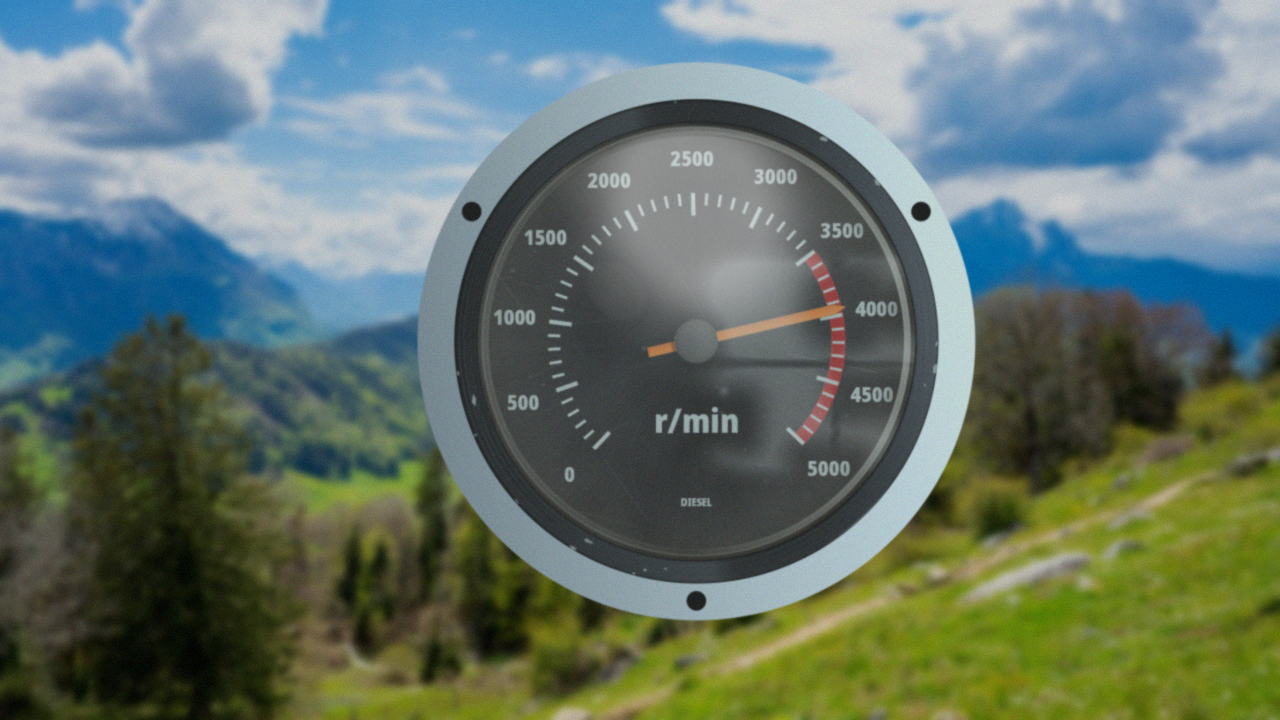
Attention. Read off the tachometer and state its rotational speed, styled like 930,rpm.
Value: 3950,rpm
